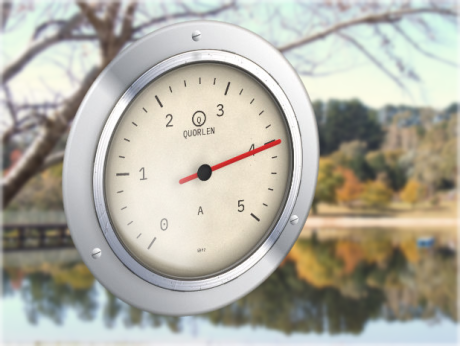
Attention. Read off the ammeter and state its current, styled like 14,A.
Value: 4,A
